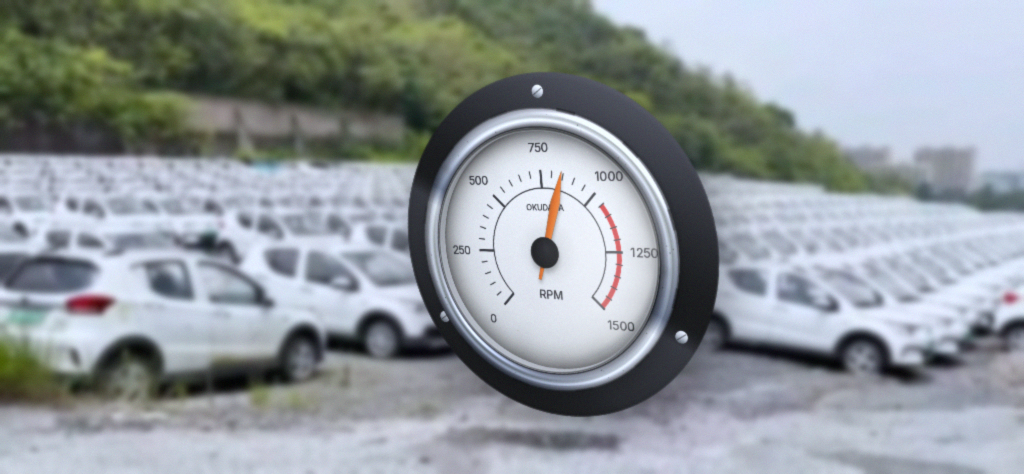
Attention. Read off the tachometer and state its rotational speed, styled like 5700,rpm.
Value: 850,rpm
